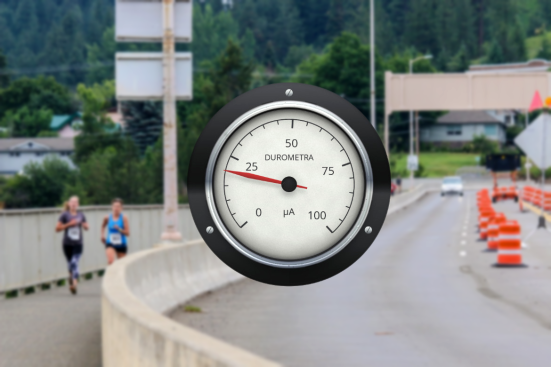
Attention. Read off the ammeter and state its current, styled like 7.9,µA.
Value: 20,µA
